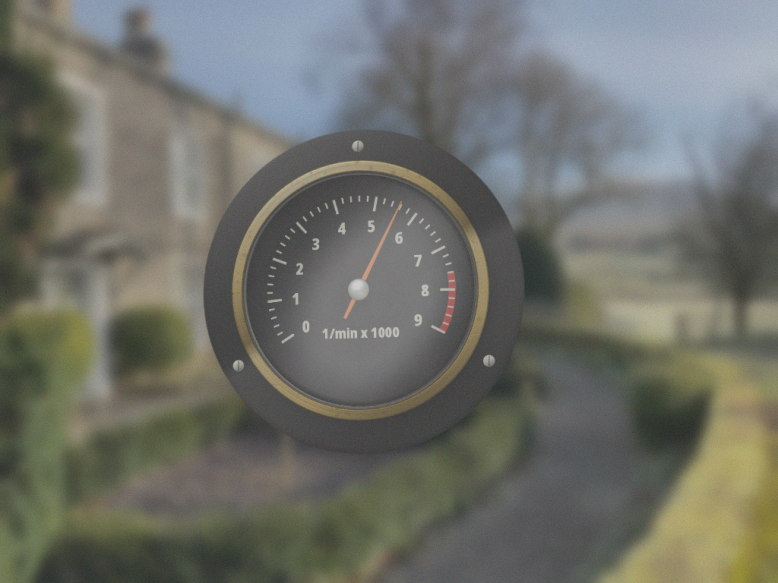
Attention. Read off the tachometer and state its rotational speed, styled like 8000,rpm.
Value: 5600,rpm
